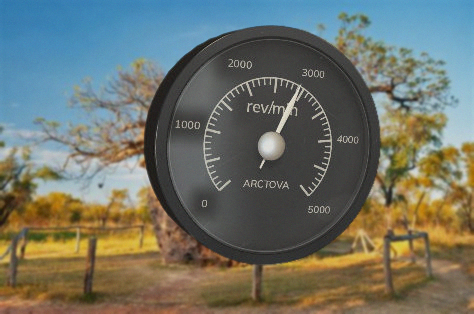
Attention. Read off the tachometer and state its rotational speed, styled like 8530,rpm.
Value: 2900,rpm
